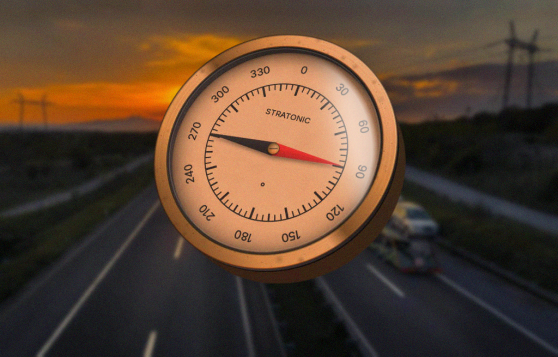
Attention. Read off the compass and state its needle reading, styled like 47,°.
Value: 90,°
